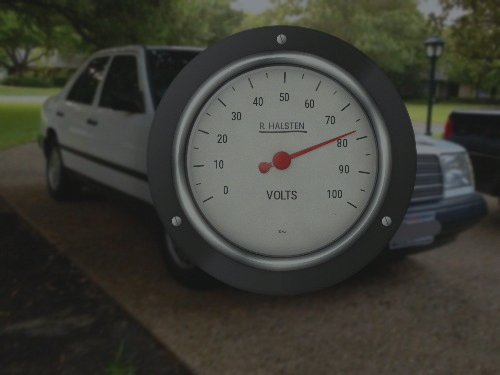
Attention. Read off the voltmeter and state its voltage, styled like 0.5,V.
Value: 77.5,V
